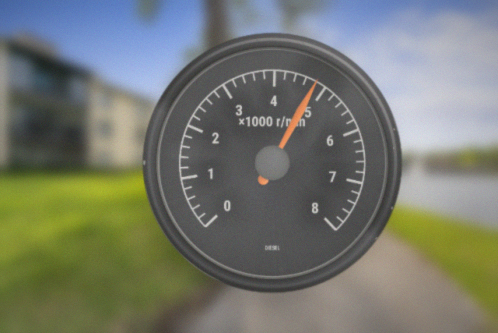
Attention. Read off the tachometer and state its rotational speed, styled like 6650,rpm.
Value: 4800,rpm
